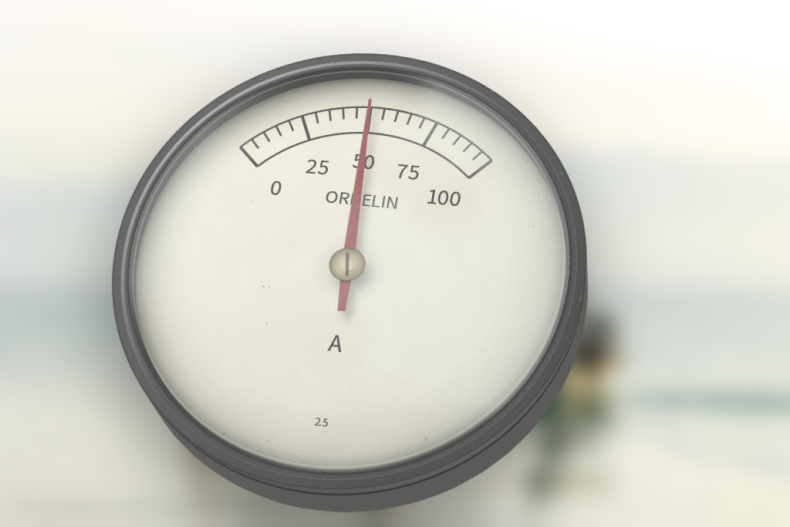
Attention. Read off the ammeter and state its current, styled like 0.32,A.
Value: 50,A
